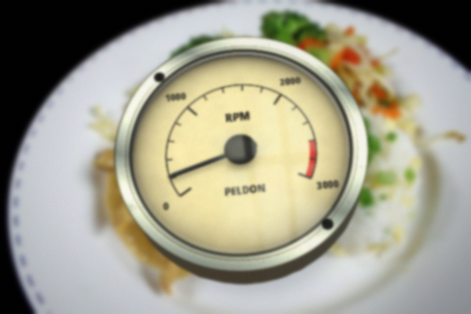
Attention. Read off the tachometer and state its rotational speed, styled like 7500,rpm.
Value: 200,rpm
